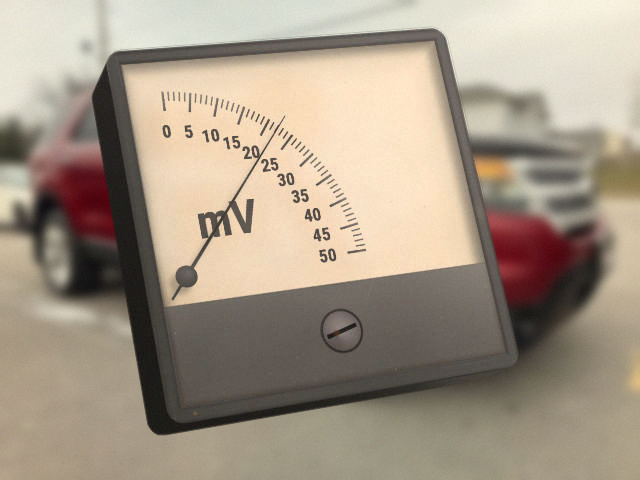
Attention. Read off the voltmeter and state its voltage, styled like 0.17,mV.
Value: 22,mV
